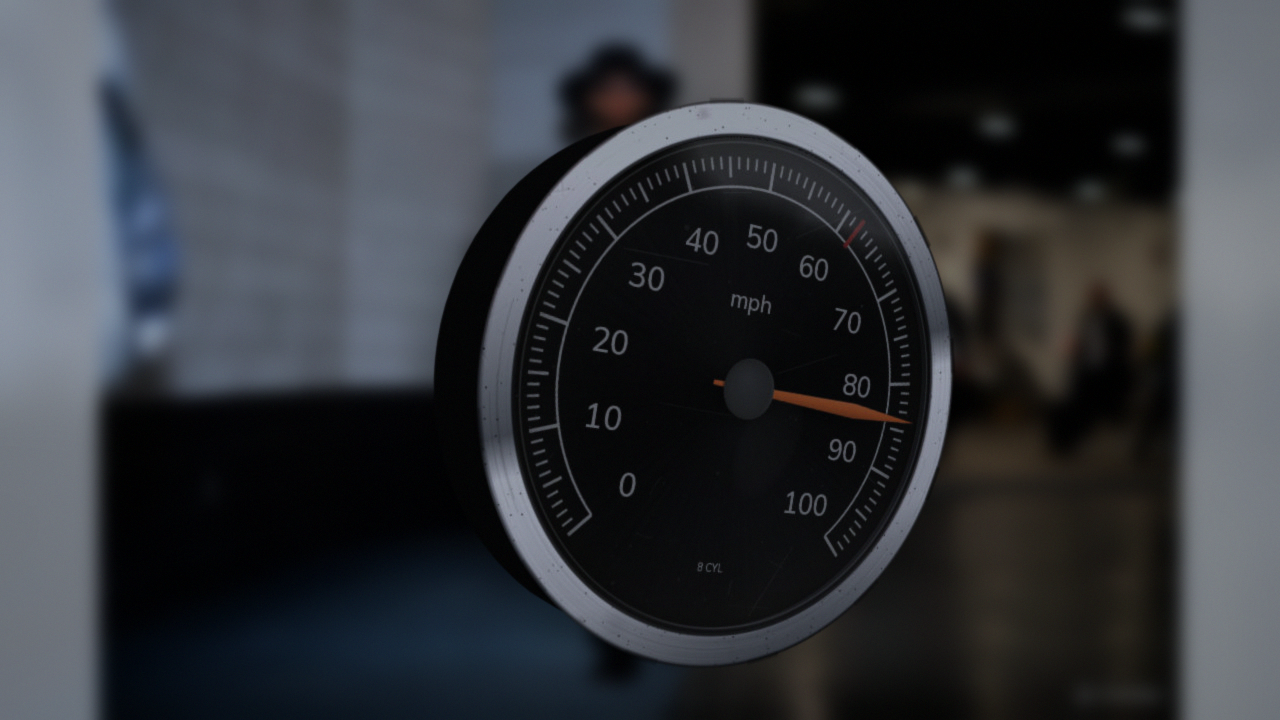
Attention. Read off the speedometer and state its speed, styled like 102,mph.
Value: 84,mph
